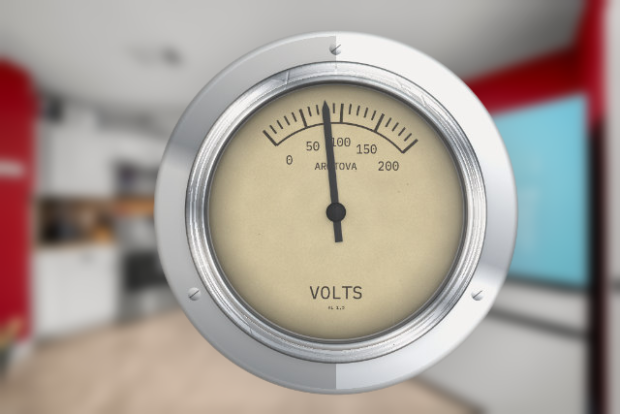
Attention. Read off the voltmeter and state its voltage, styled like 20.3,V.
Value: 80,V
